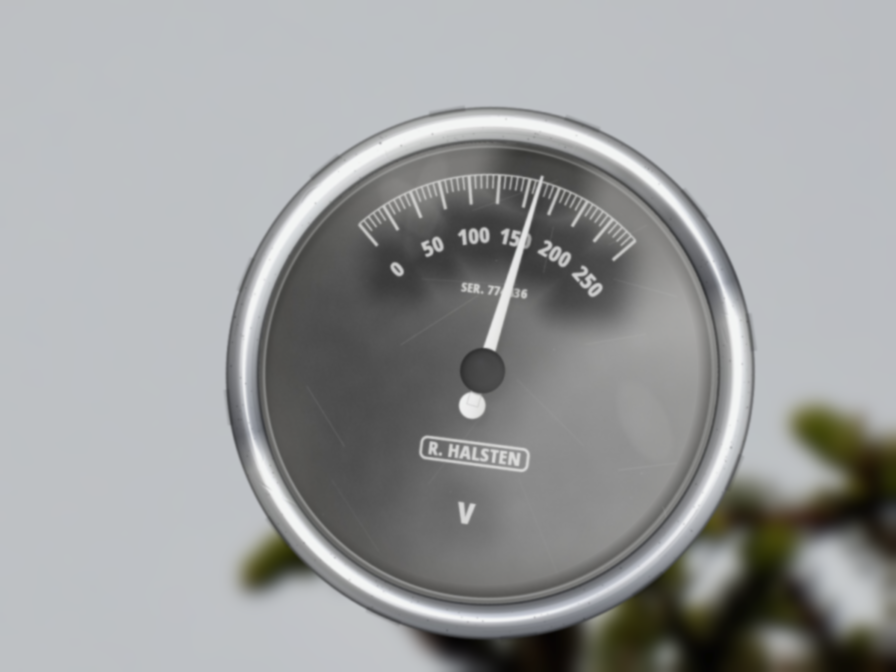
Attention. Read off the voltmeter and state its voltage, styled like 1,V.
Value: 160,V
